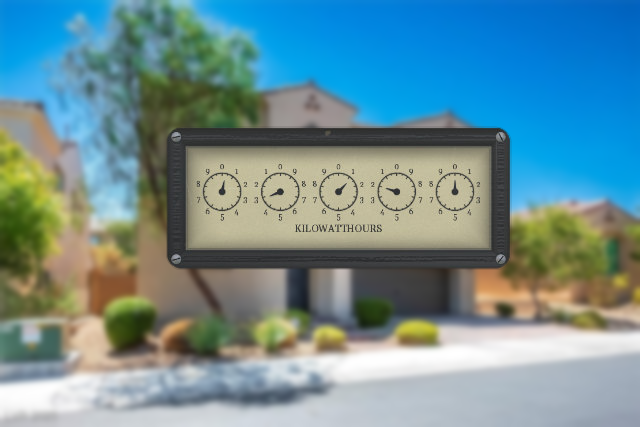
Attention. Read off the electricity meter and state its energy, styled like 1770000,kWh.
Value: 3120,kWh
